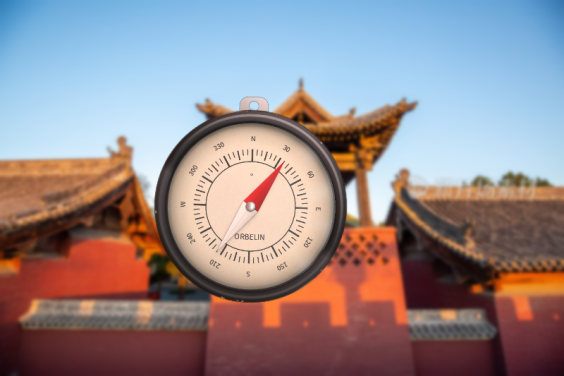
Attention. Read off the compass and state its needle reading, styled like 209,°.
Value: 35,°
